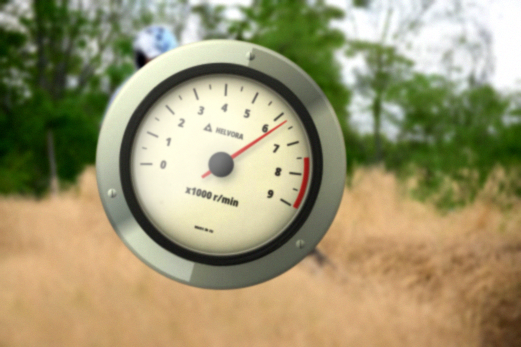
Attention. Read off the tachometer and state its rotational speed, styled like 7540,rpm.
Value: 6250,rpm
